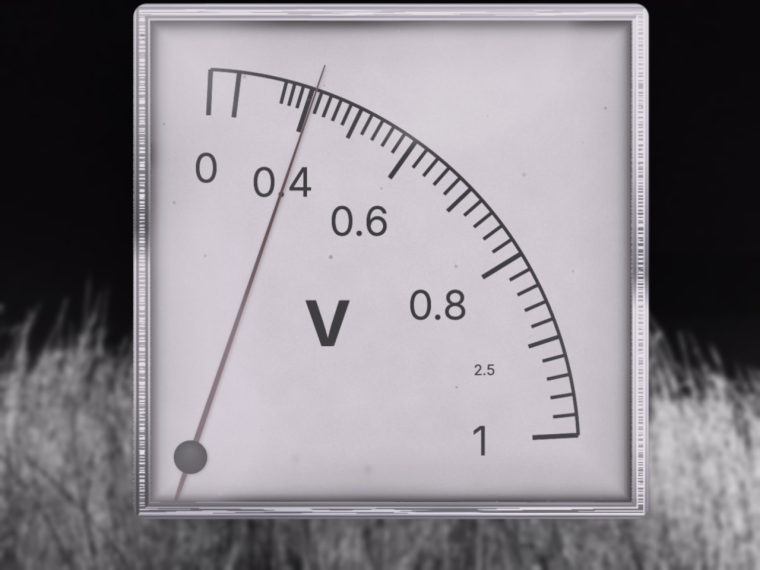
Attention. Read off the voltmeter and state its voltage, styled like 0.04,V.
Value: 0.41,V
